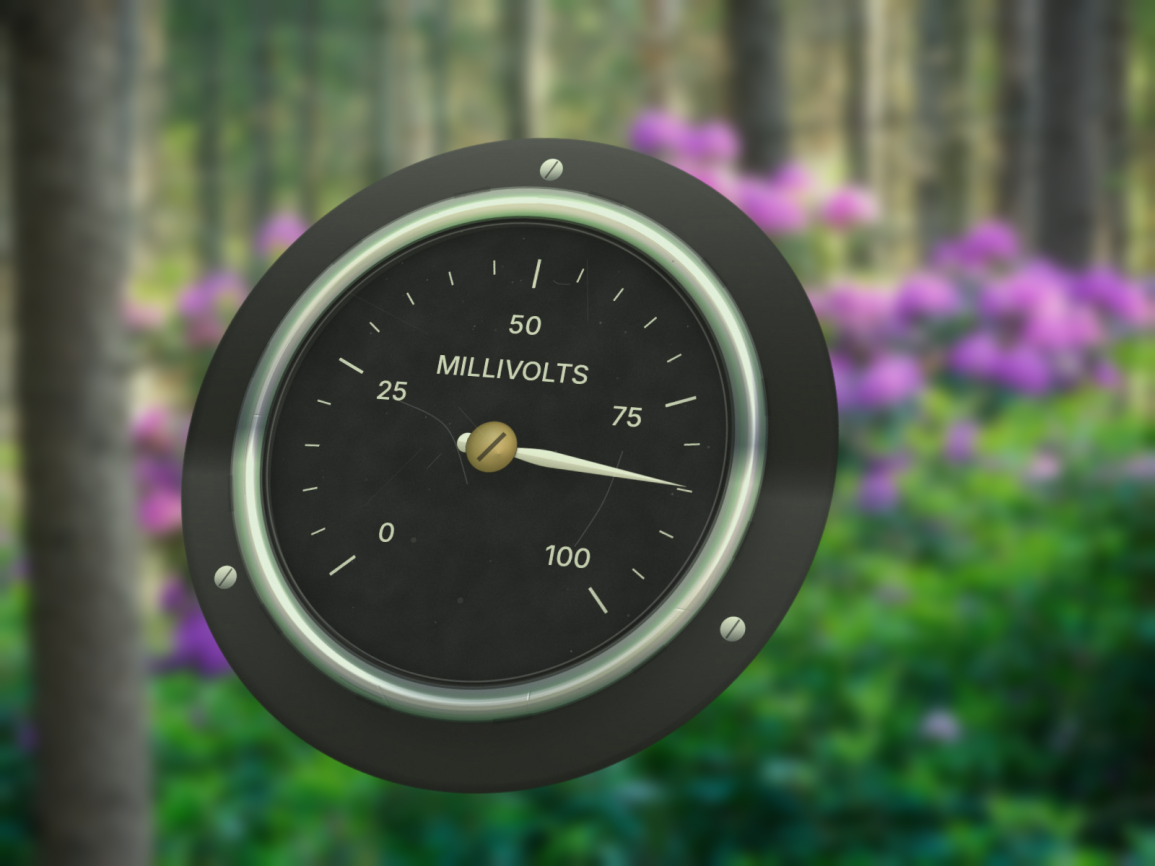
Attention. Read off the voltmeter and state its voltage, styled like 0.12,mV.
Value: 85,mV
